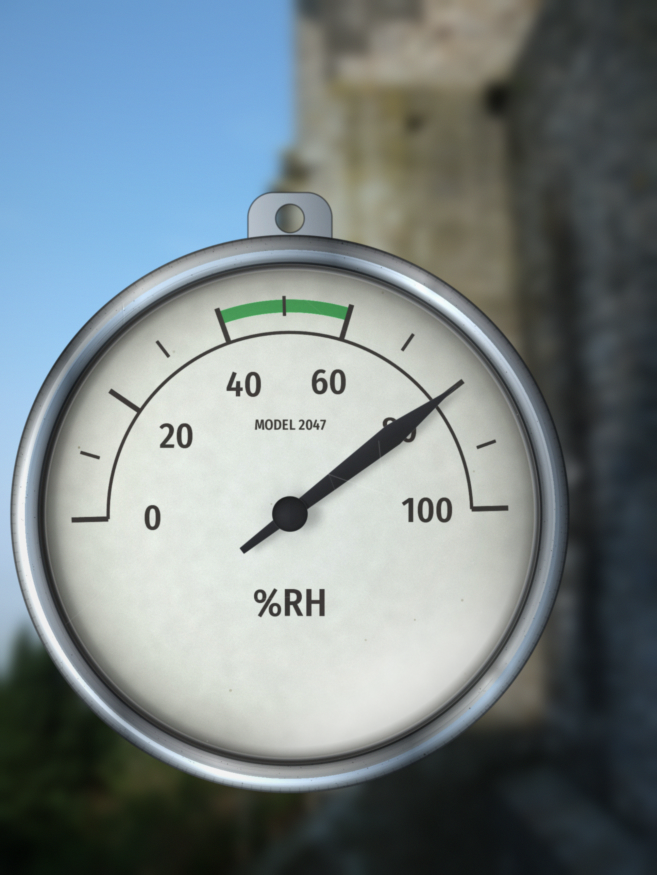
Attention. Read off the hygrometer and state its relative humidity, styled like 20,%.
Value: 80,%
